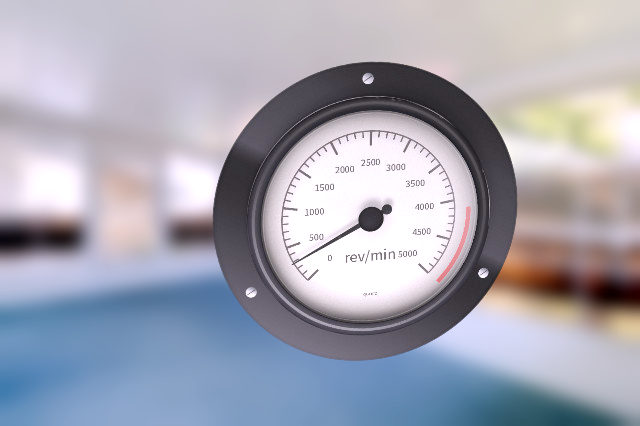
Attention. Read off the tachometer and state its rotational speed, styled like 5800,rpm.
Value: 300,rpm
